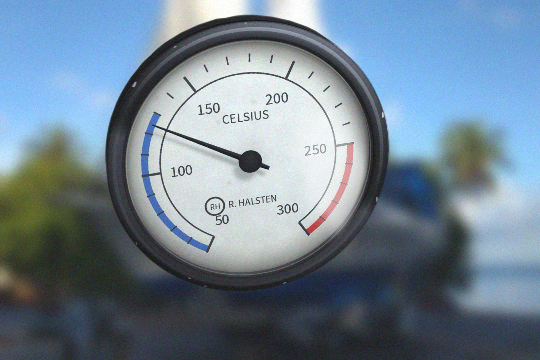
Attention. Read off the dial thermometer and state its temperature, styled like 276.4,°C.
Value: 125,°C
